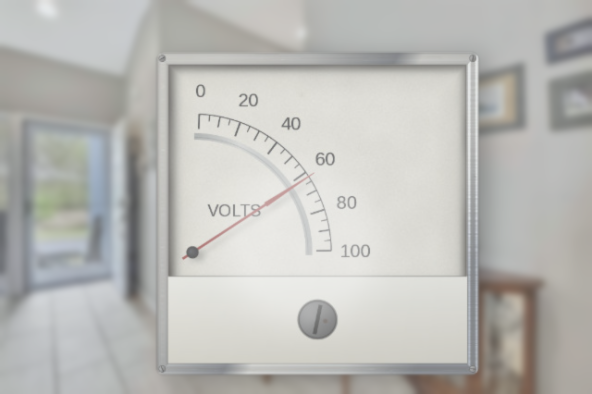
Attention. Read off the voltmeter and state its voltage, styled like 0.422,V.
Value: 62.5,V
